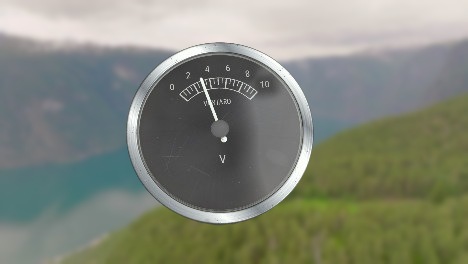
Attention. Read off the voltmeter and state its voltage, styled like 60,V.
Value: 3,V
